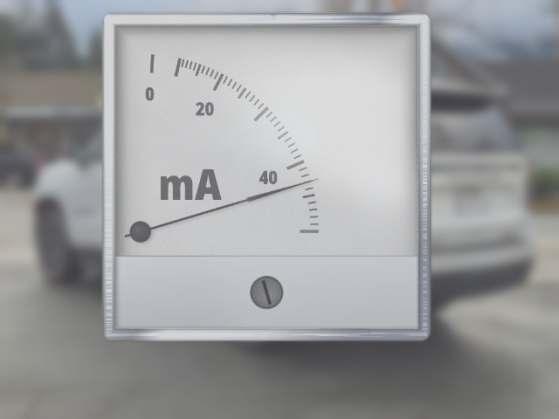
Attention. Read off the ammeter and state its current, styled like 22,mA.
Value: 43,mA
